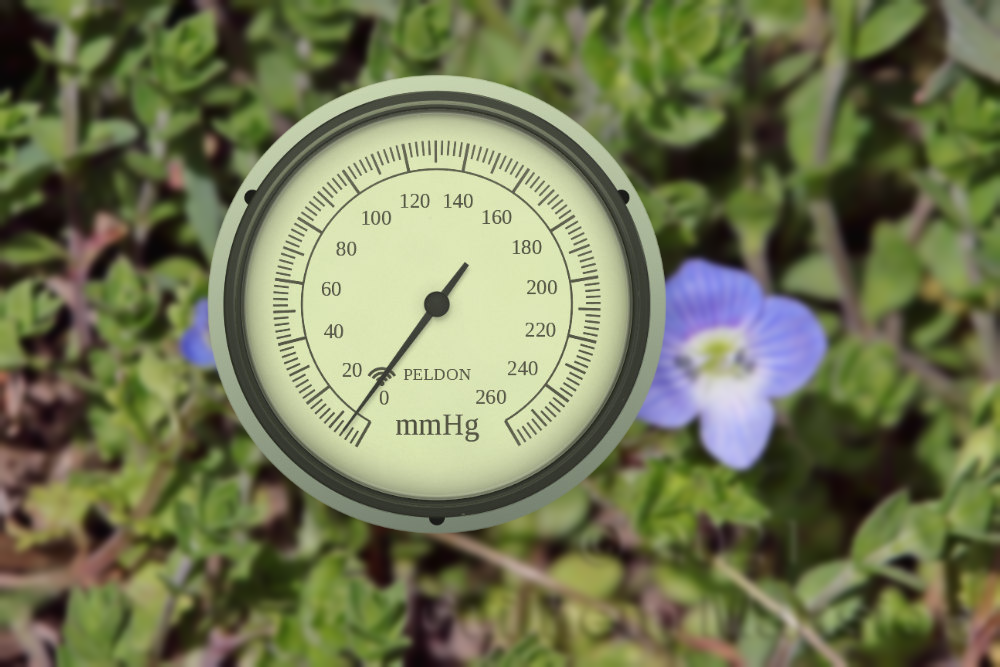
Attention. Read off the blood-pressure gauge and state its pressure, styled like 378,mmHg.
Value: 6,mmHg
